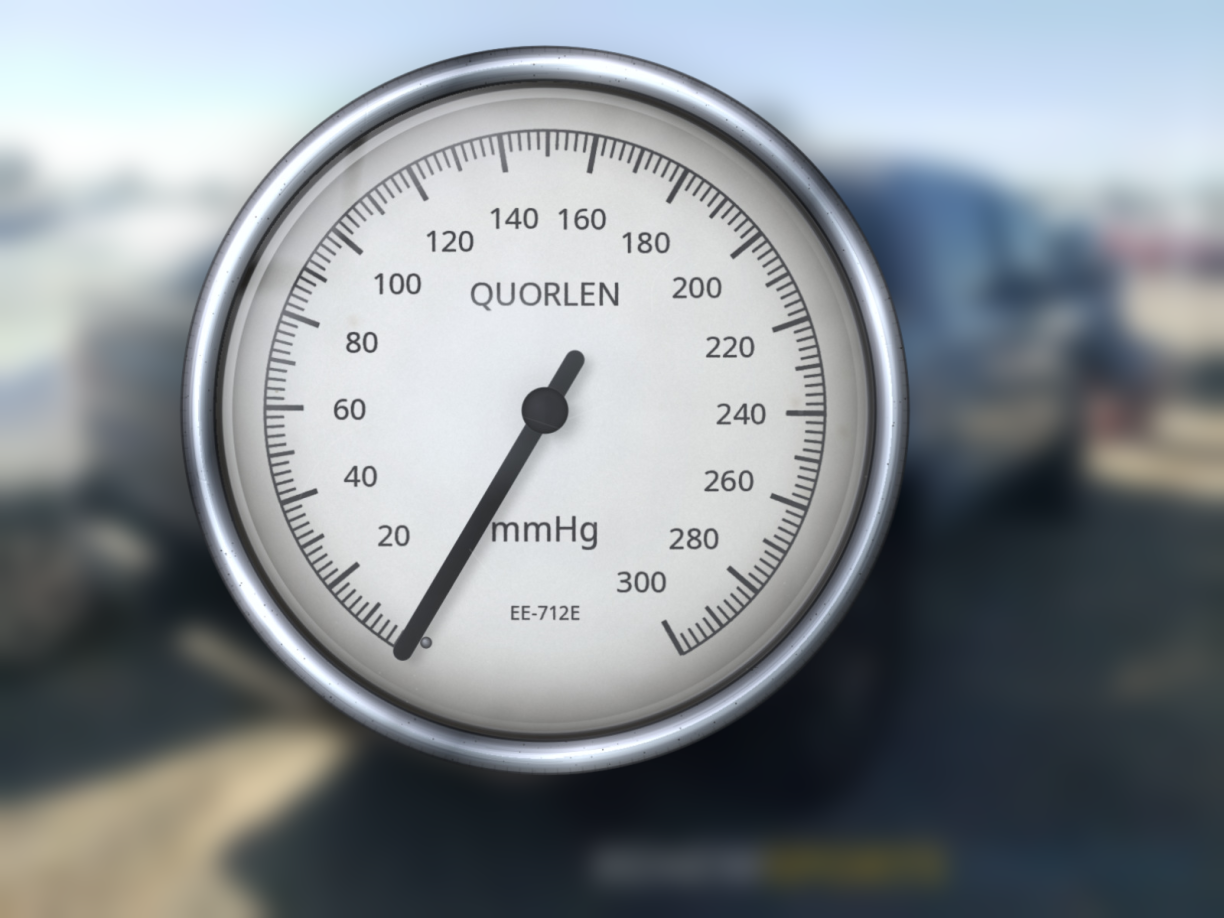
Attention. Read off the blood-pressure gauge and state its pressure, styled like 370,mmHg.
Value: 0,mmHg
